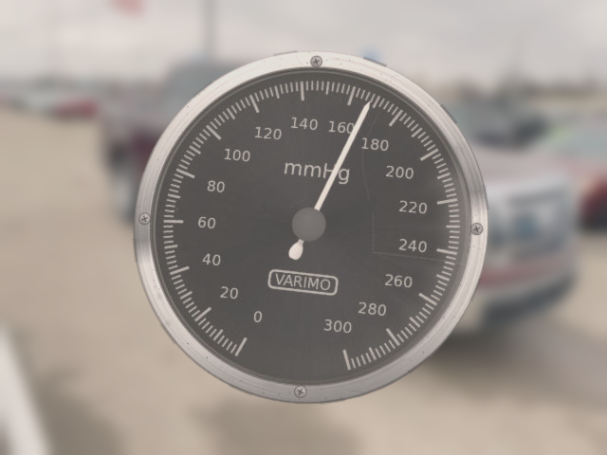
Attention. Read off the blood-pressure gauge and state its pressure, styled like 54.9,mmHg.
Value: 168,mmHg
